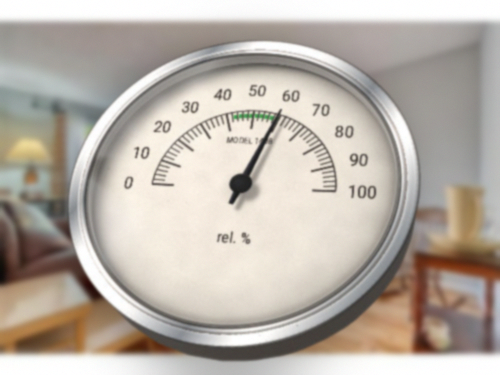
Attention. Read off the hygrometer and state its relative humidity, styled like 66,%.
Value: 60,%
